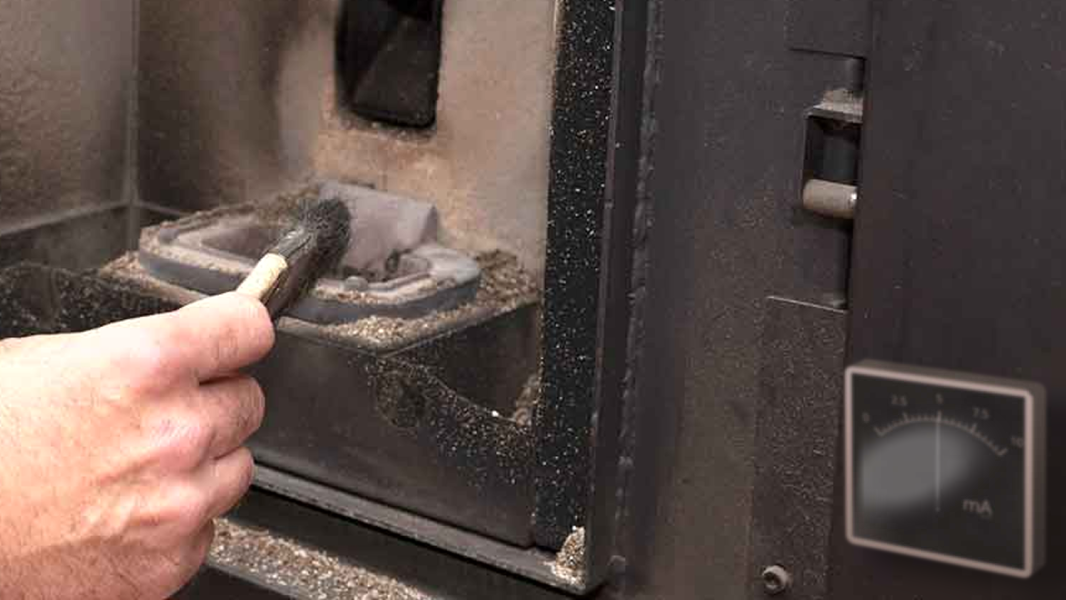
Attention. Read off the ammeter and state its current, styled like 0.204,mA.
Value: 5,mA
